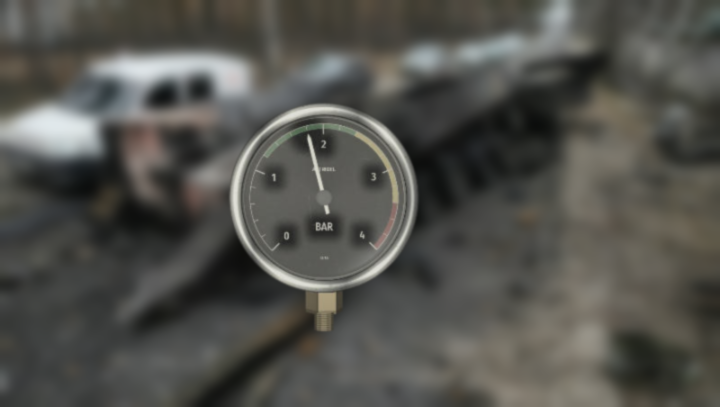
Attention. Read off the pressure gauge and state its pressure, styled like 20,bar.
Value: 1.8,bar
